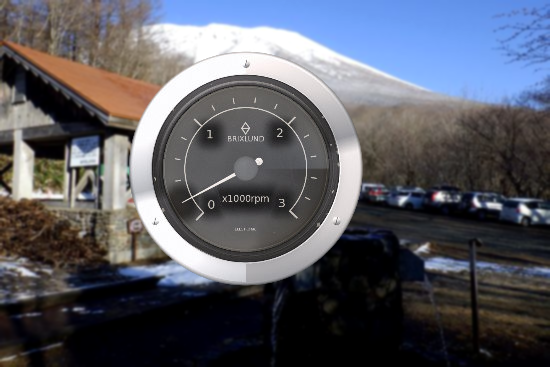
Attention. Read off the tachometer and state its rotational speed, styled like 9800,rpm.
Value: 200,rpm
